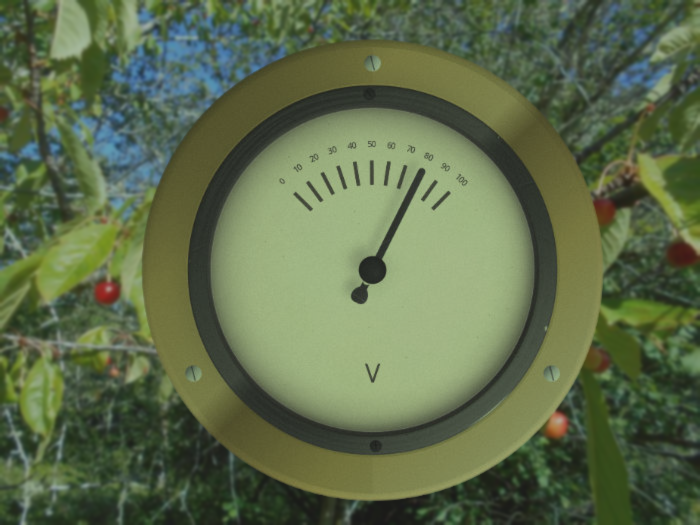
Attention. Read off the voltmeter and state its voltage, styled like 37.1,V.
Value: 80,V
